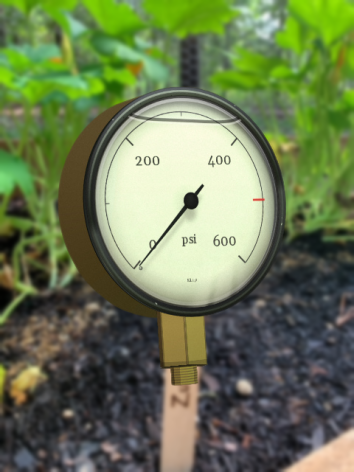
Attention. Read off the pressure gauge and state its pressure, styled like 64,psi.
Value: 0,psi
